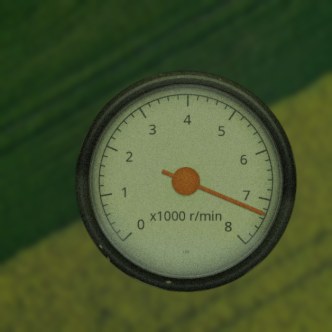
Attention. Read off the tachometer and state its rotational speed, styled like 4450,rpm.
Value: 7300,rpm
